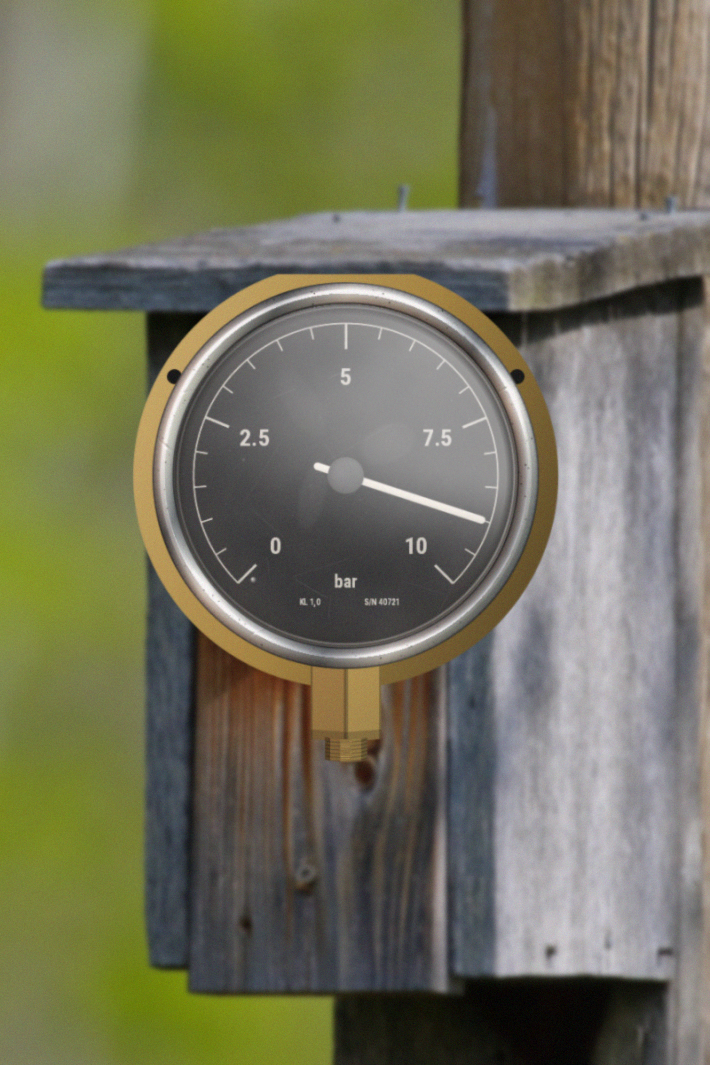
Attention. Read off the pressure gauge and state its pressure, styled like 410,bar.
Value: 9,bar
